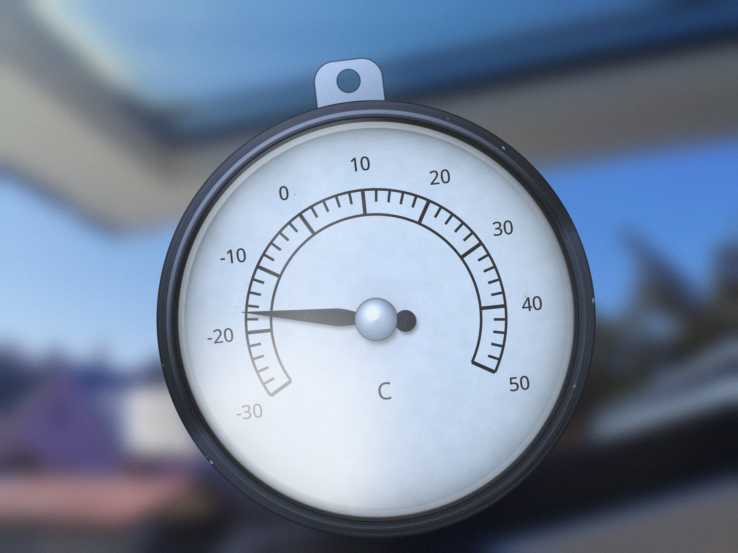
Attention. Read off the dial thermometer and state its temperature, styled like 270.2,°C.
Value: -17,°C
